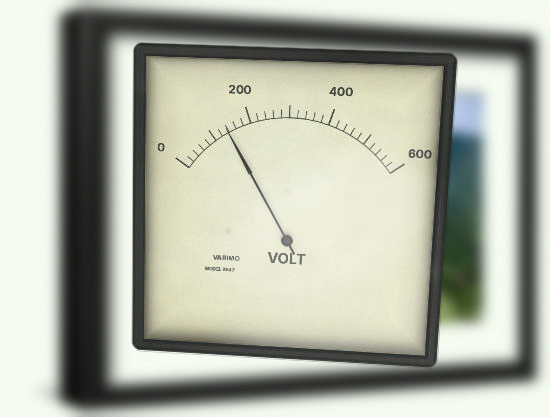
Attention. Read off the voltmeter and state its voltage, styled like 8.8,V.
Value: 140,V
